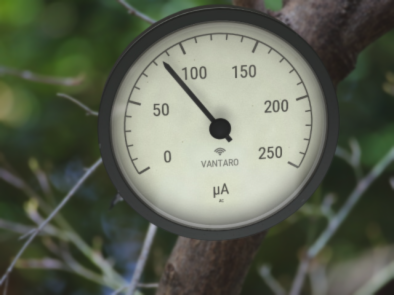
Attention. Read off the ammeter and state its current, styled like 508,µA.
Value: 85,µA
